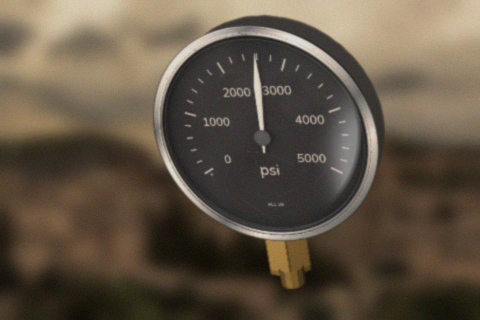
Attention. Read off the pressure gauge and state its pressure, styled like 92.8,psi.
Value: 2600,psi
